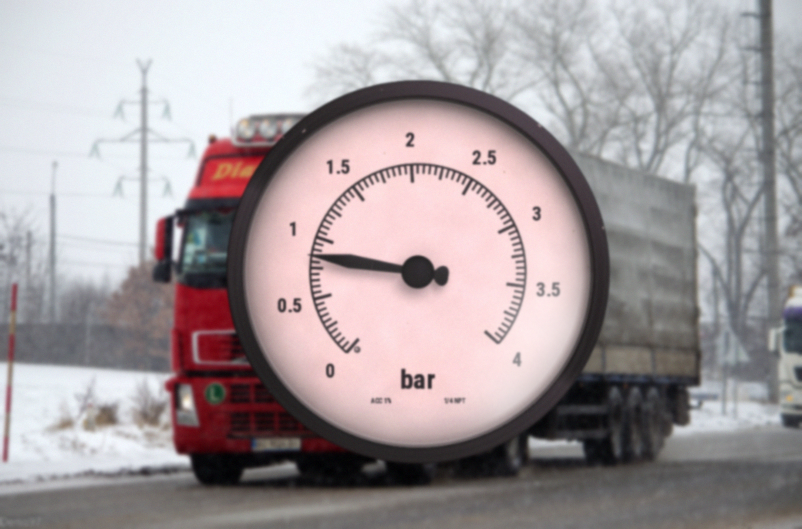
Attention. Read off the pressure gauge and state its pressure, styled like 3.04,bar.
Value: 0.85,bar
